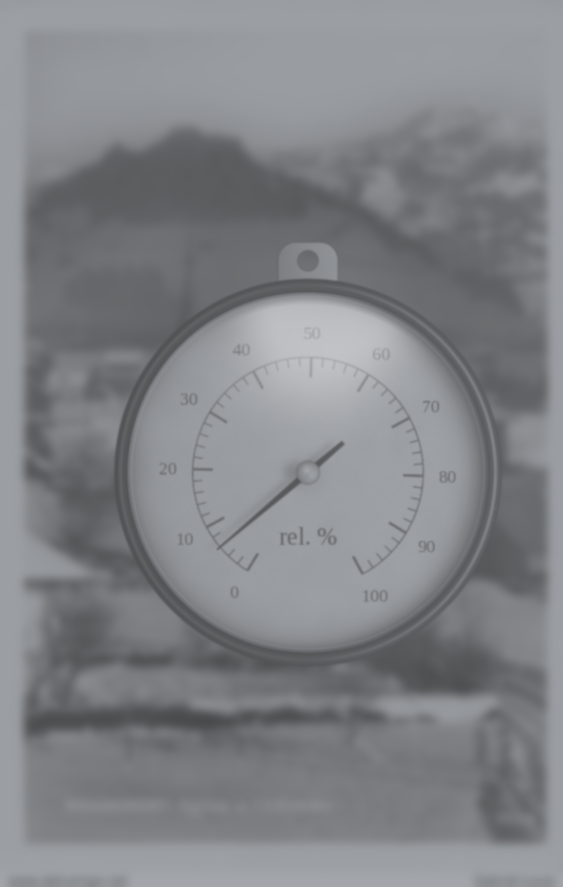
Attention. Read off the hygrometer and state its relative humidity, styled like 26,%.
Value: 6,%
